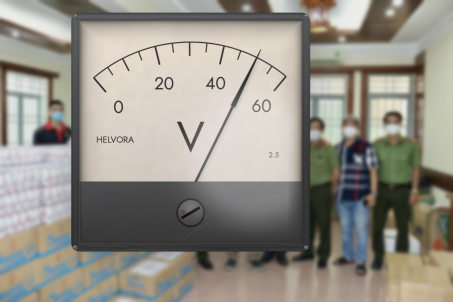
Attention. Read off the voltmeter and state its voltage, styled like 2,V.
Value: 50,V
